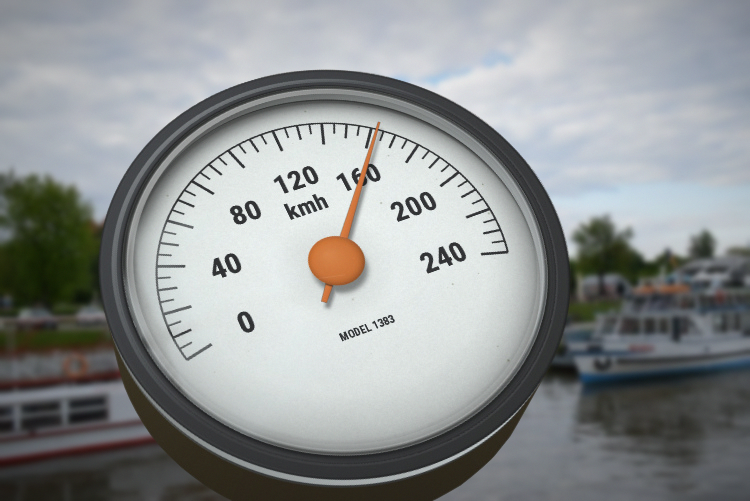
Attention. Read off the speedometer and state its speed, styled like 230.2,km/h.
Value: 162.5,km/h
